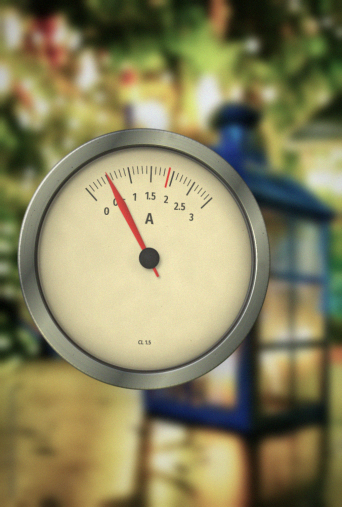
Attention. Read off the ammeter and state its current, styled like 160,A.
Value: 0.5,A
